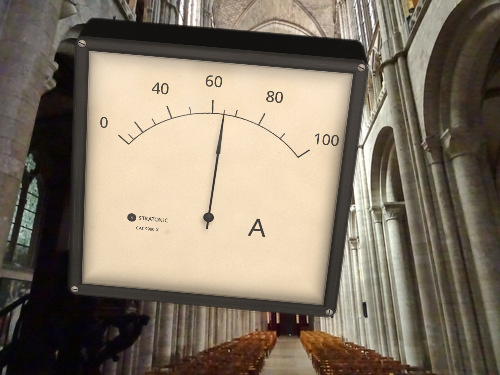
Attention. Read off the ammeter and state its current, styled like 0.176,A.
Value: 65,A
